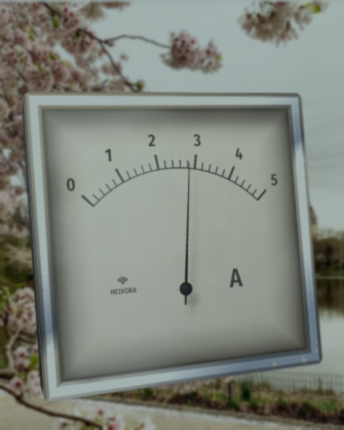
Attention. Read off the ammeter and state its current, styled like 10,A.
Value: 2.8,A
